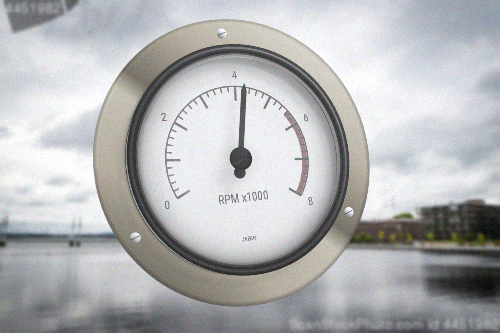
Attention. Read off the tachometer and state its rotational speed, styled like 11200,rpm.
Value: 4200,rpm
